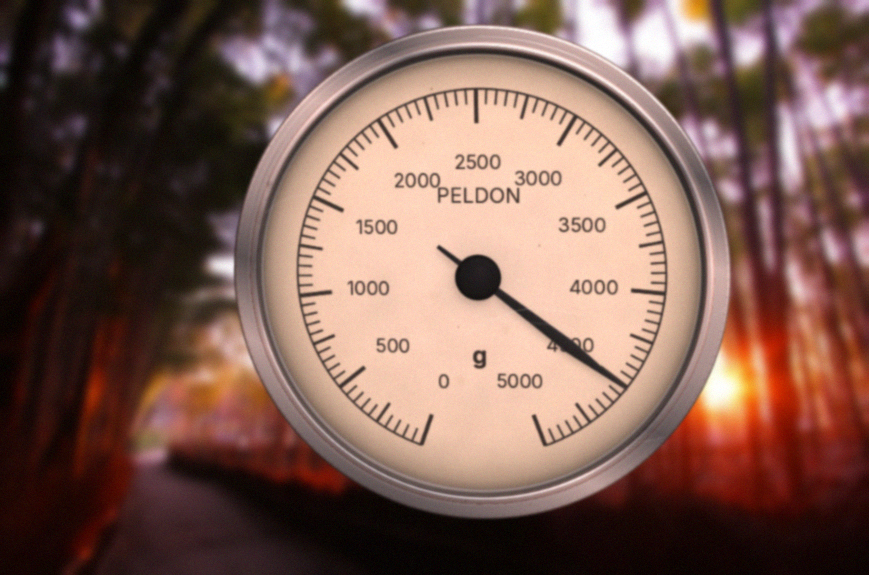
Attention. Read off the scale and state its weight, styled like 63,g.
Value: 4500,g
